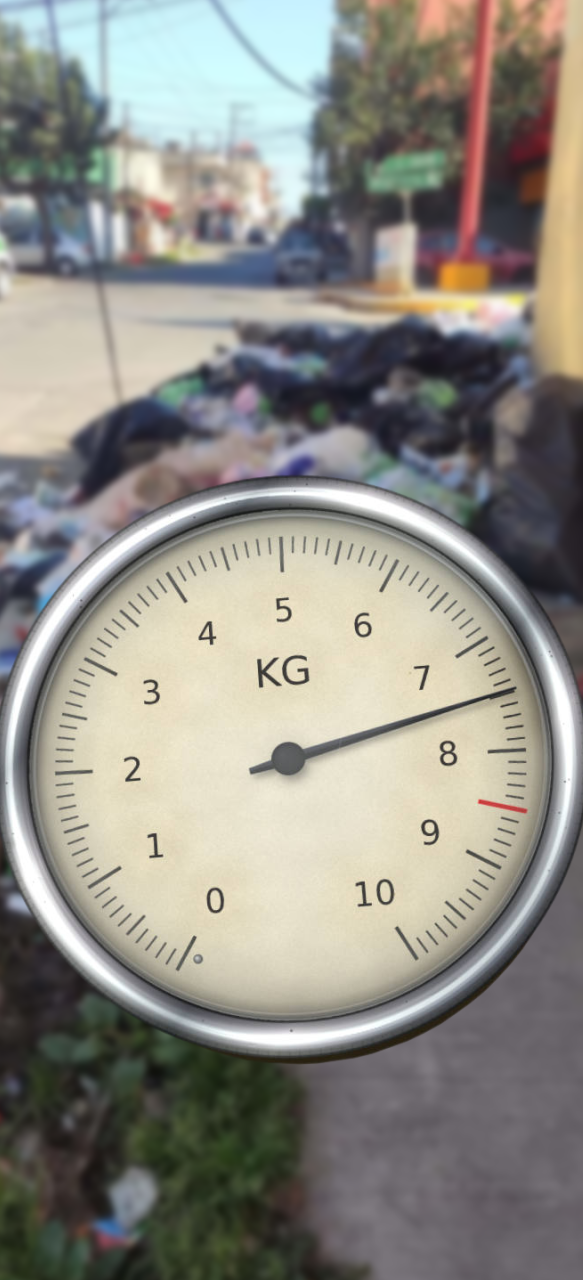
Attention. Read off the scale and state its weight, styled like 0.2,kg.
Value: 7.5,kg
